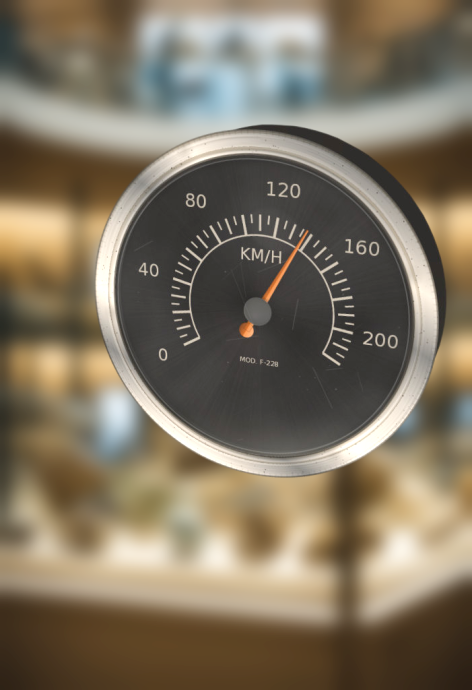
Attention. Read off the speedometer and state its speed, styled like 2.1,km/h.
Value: 137.5,km/h
